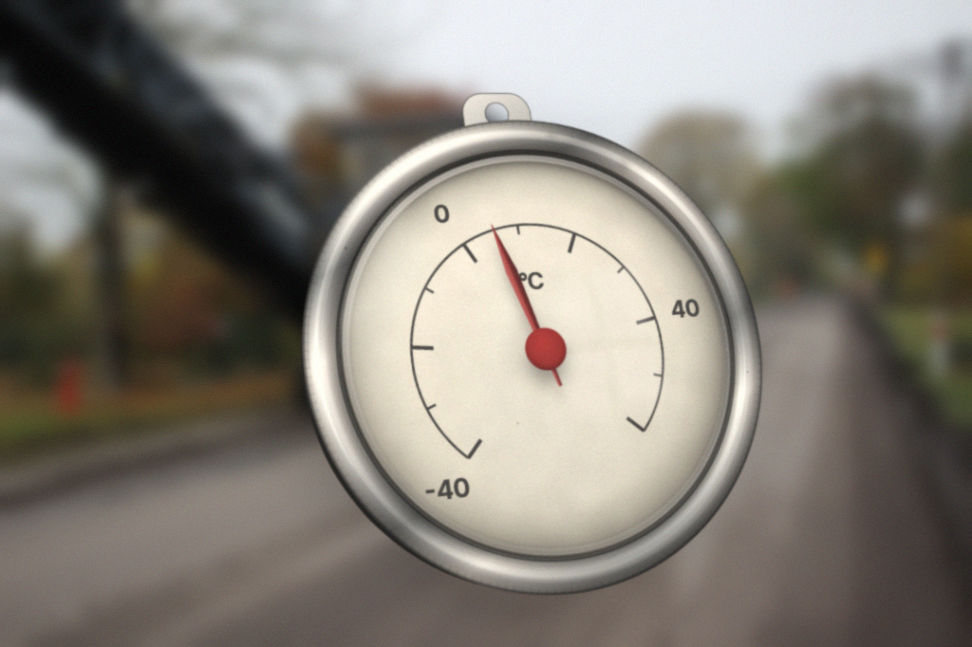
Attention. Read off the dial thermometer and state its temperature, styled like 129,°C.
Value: 5,°C
